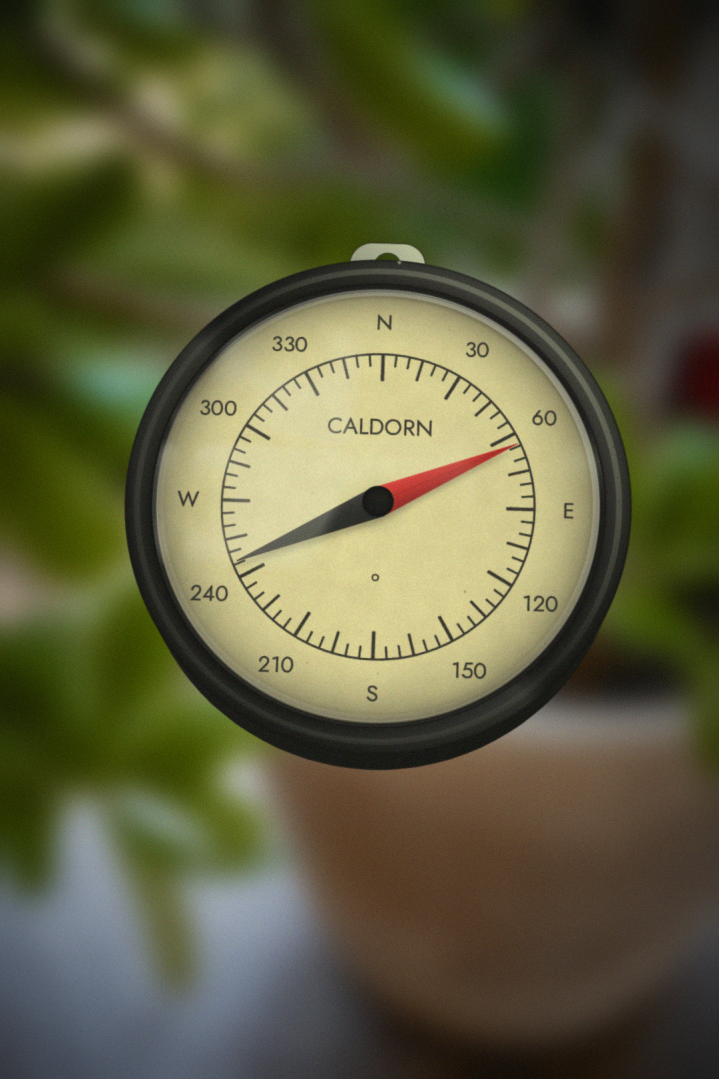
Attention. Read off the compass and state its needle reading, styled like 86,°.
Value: 65,°
